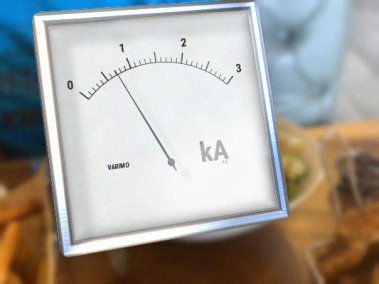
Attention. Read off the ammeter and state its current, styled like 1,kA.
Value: 0.7,kA
